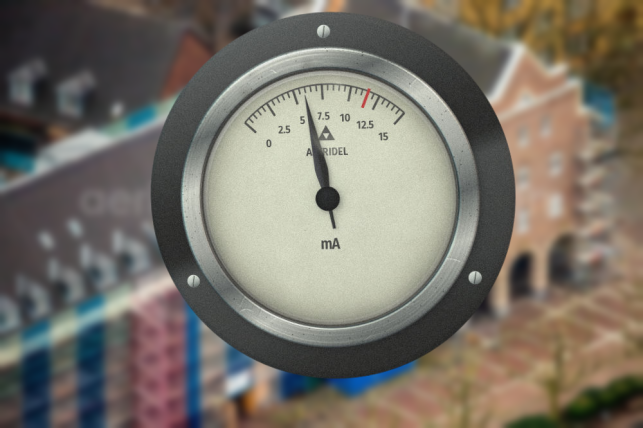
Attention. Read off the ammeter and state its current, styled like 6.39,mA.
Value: 6,mA
